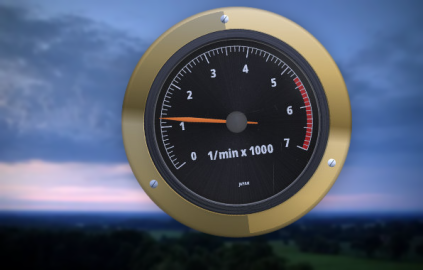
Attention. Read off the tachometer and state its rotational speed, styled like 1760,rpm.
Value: 1200,rpm
